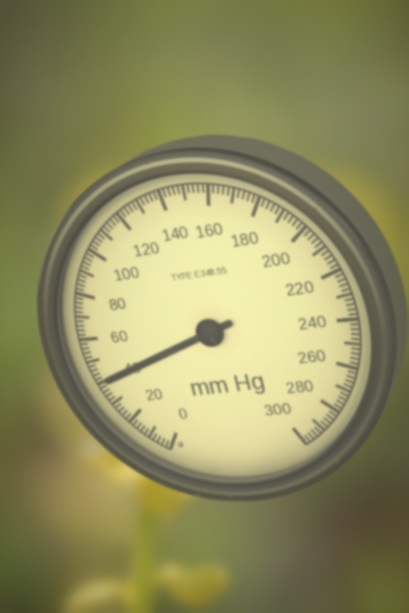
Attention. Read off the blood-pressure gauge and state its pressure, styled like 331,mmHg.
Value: 40,mmHg
